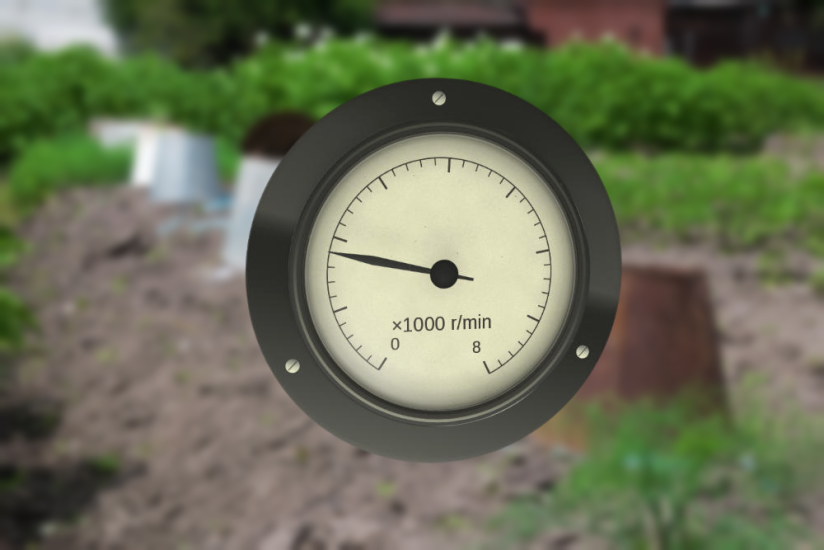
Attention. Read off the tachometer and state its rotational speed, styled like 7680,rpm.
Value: 1800,rpm
